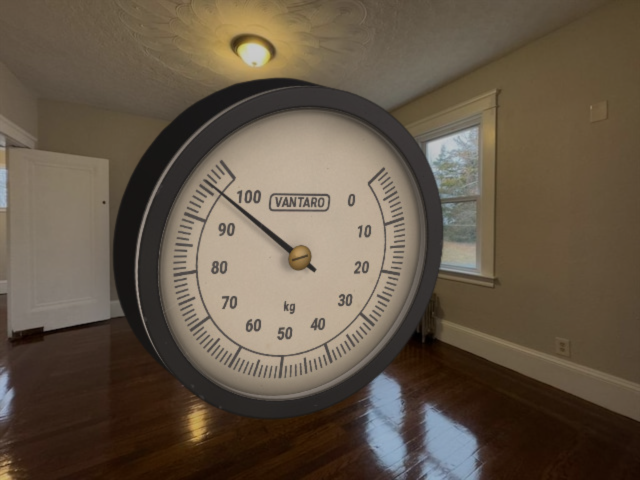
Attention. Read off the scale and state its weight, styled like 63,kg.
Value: 96,kg
